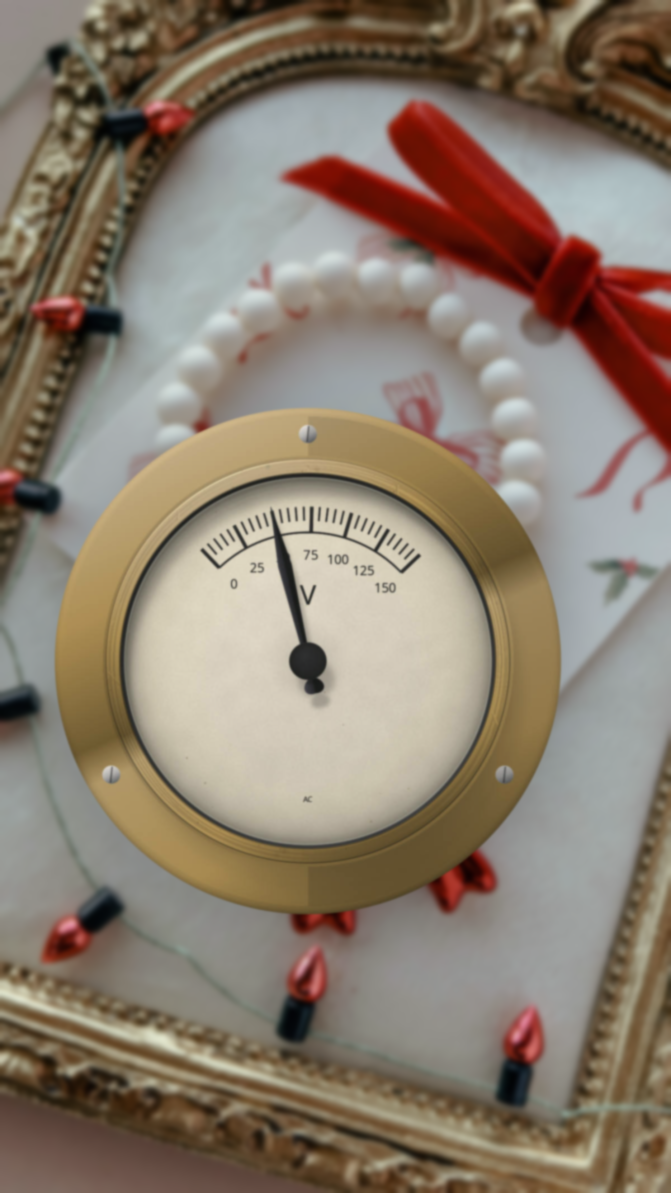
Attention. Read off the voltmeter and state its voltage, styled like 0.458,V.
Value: 50,V
